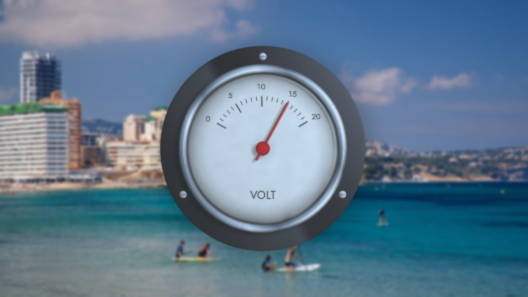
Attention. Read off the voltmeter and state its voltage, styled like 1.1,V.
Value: 15,V
